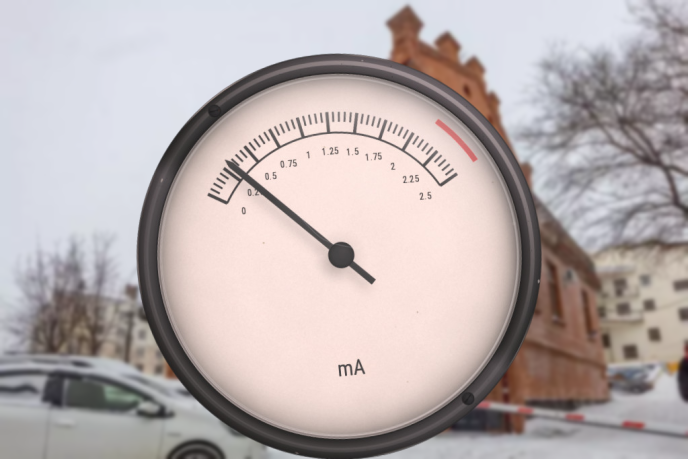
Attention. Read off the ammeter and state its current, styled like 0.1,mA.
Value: 0.3,mA
